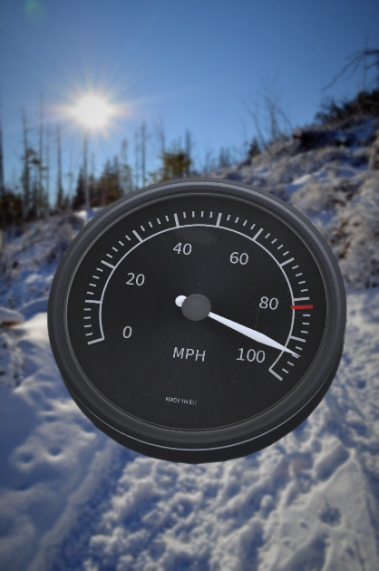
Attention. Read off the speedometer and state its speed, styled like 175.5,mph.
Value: 94,mph
